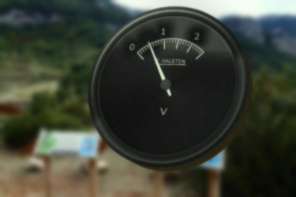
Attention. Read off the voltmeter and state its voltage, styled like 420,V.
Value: 0.5,V
